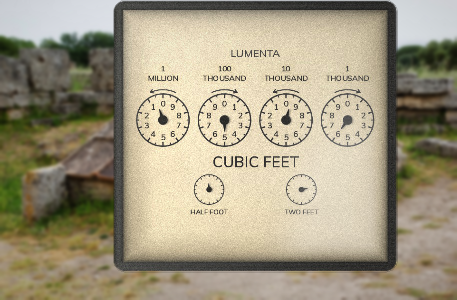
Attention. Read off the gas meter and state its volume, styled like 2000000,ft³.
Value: 49600,ft³
